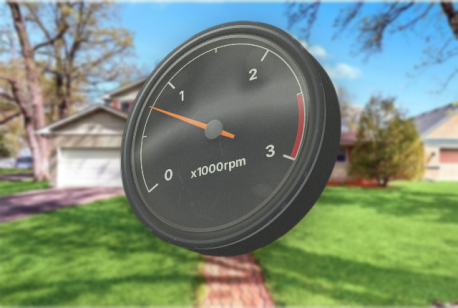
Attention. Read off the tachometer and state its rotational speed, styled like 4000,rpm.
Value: 750,rpm
